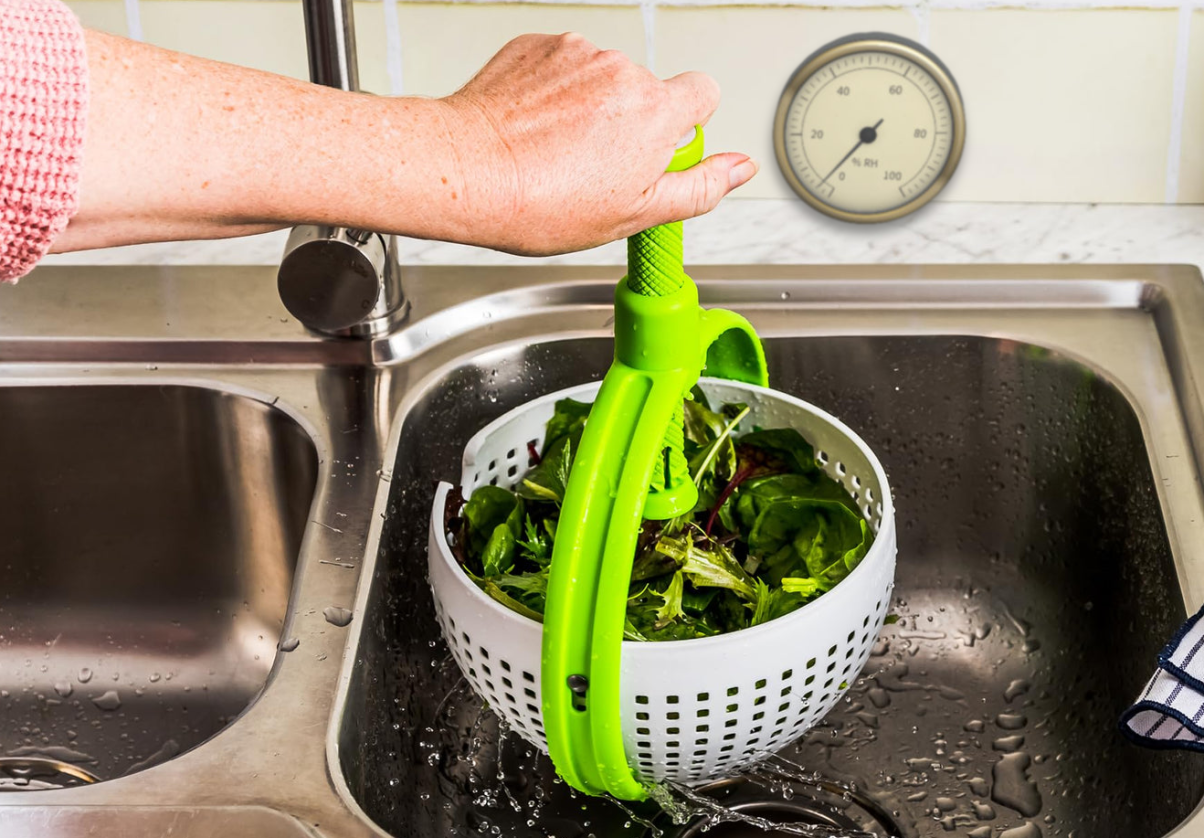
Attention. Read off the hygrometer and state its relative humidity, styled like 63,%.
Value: 4,%
